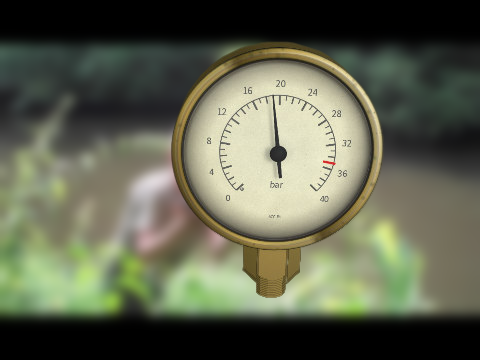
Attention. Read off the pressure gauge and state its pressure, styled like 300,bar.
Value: 19,bar
